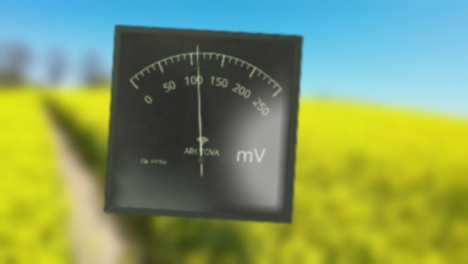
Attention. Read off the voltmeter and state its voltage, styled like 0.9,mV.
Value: 110,mV
